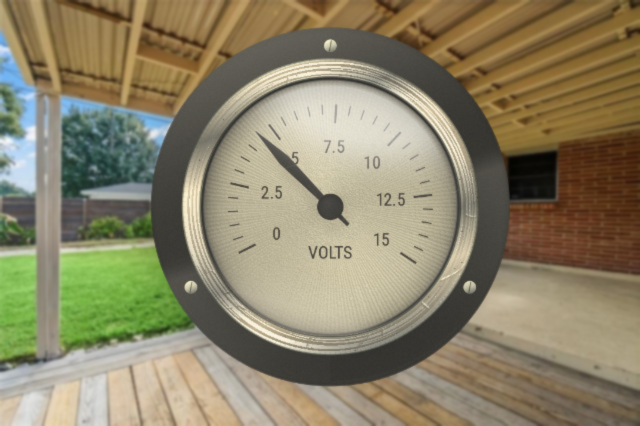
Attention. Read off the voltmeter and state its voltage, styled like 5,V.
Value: 4.5,V
